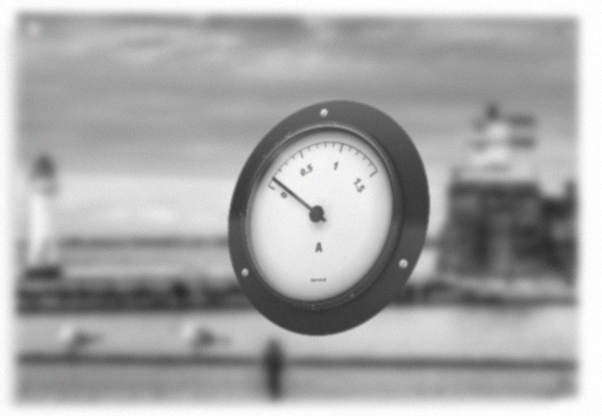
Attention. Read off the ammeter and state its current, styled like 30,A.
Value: 0.1,A
